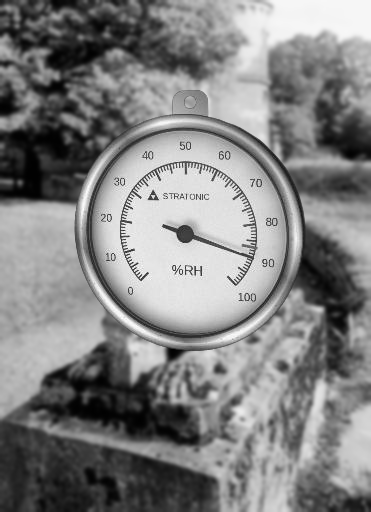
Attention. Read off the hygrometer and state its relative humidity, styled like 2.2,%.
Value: 90,%
